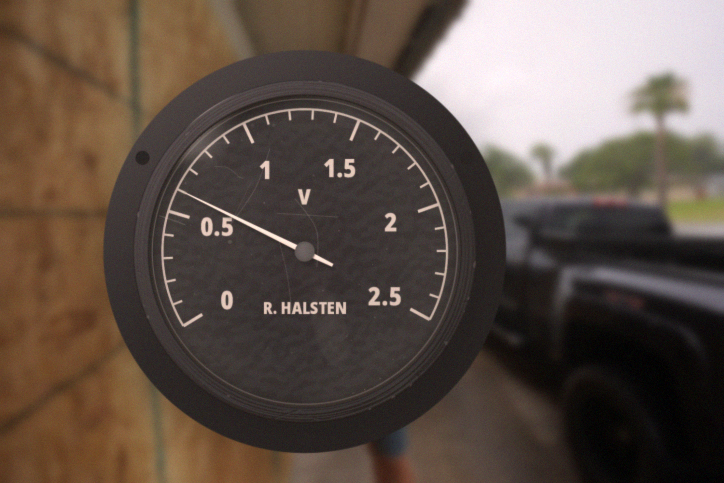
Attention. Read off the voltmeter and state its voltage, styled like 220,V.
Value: 0.6,V
